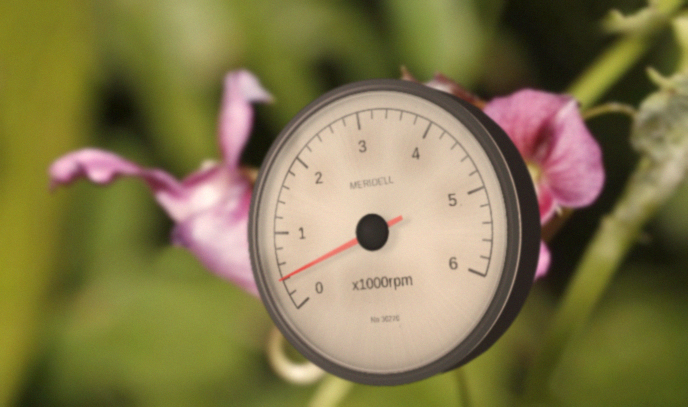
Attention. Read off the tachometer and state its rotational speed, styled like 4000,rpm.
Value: 400,rpm
